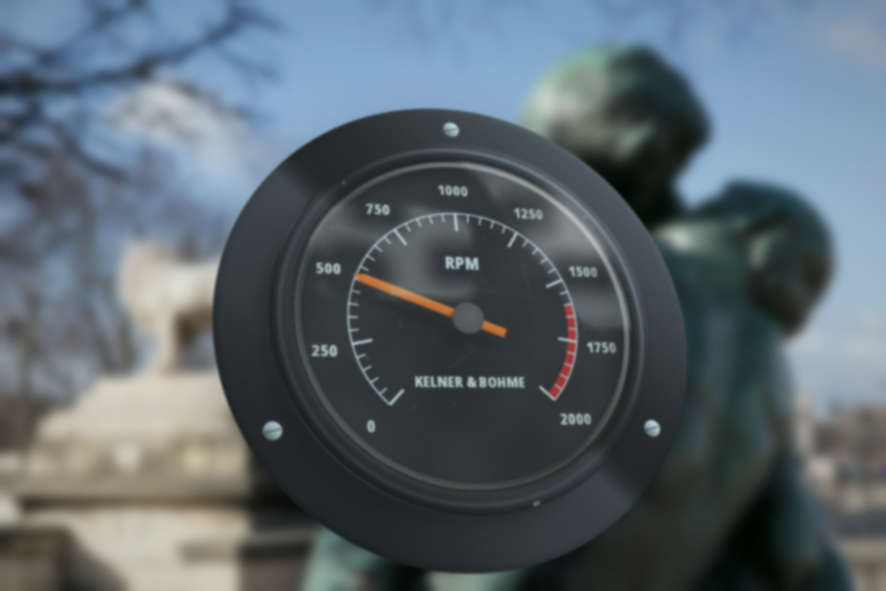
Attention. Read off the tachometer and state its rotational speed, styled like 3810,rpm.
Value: 500,rpm
